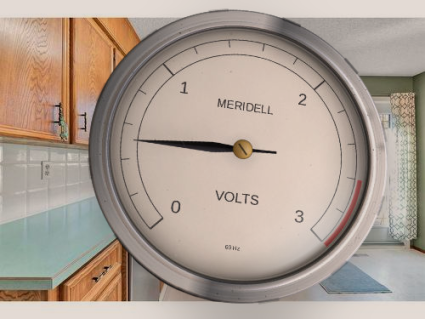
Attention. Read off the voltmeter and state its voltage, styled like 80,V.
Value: 0.5,V
